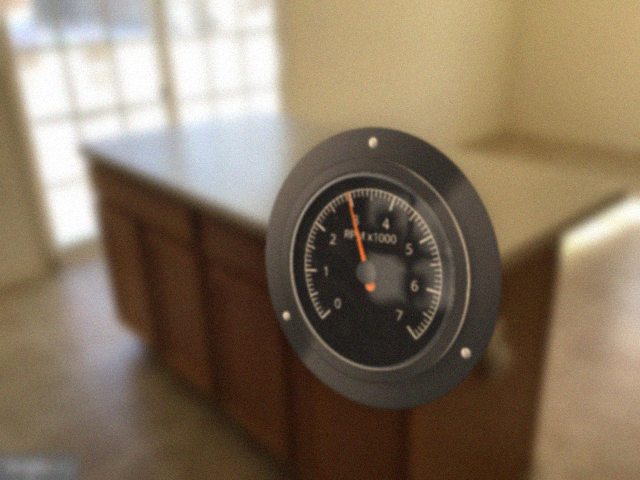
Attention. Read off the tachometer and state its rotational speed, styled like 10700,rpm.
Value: 3000,rpm
